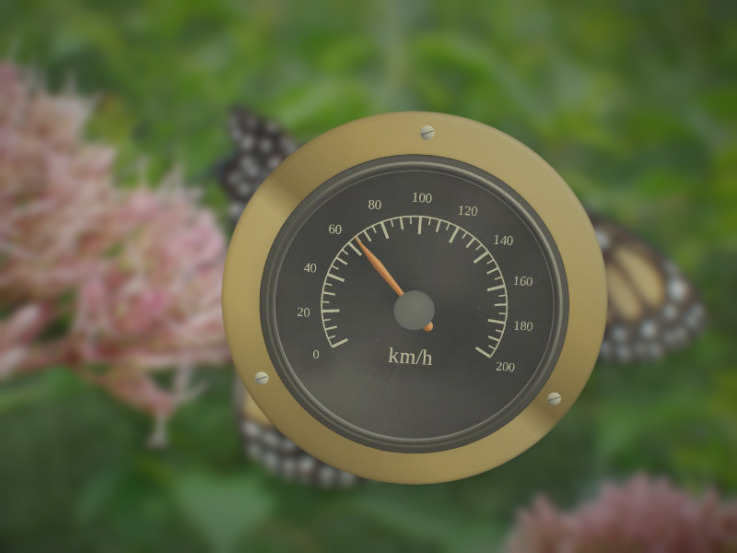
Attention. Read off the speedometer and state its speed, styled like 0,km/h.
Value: 65,km/h
